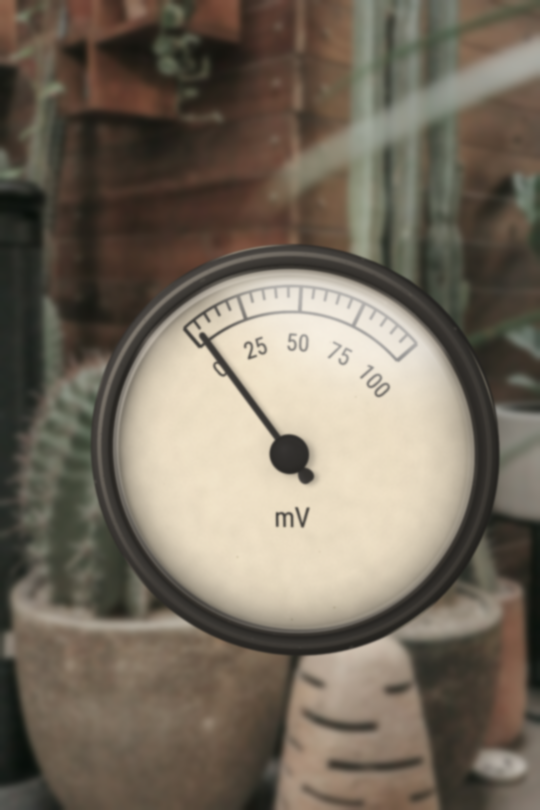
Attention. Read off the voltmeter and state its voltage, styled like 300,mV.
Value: 5,mV
